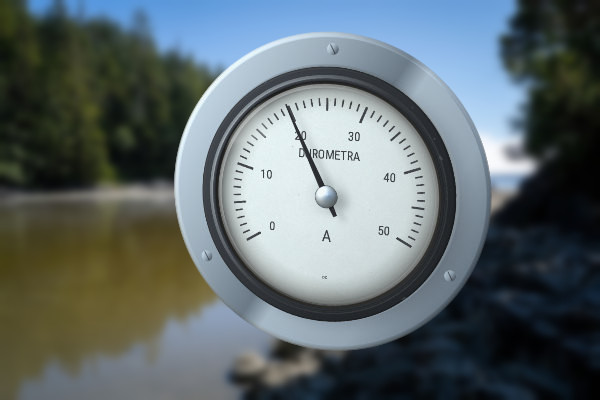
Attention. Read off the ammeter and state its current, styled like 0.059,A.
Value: 20,A
